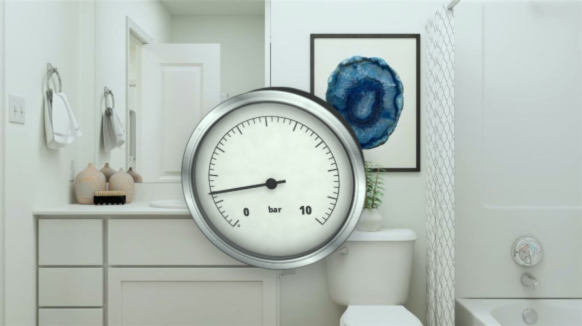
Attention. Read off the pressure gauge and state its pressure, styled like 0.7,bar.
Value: 1.4,bar
